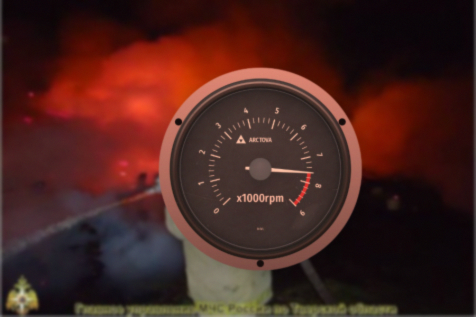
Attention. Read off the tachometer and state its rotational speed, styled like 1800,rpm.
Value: 7600,rpm
